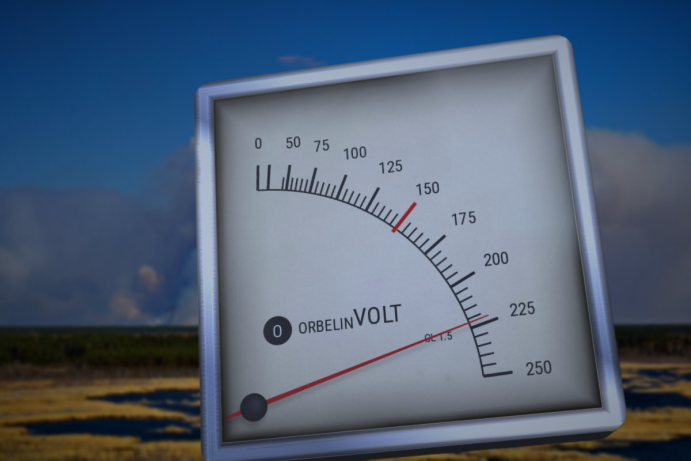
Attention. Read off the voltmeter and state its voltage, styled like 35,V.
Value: 222.5,V
